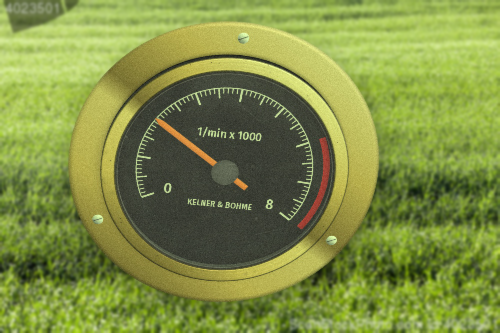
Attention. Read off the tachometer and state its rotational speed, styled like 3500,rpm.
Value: 2000,rpm
